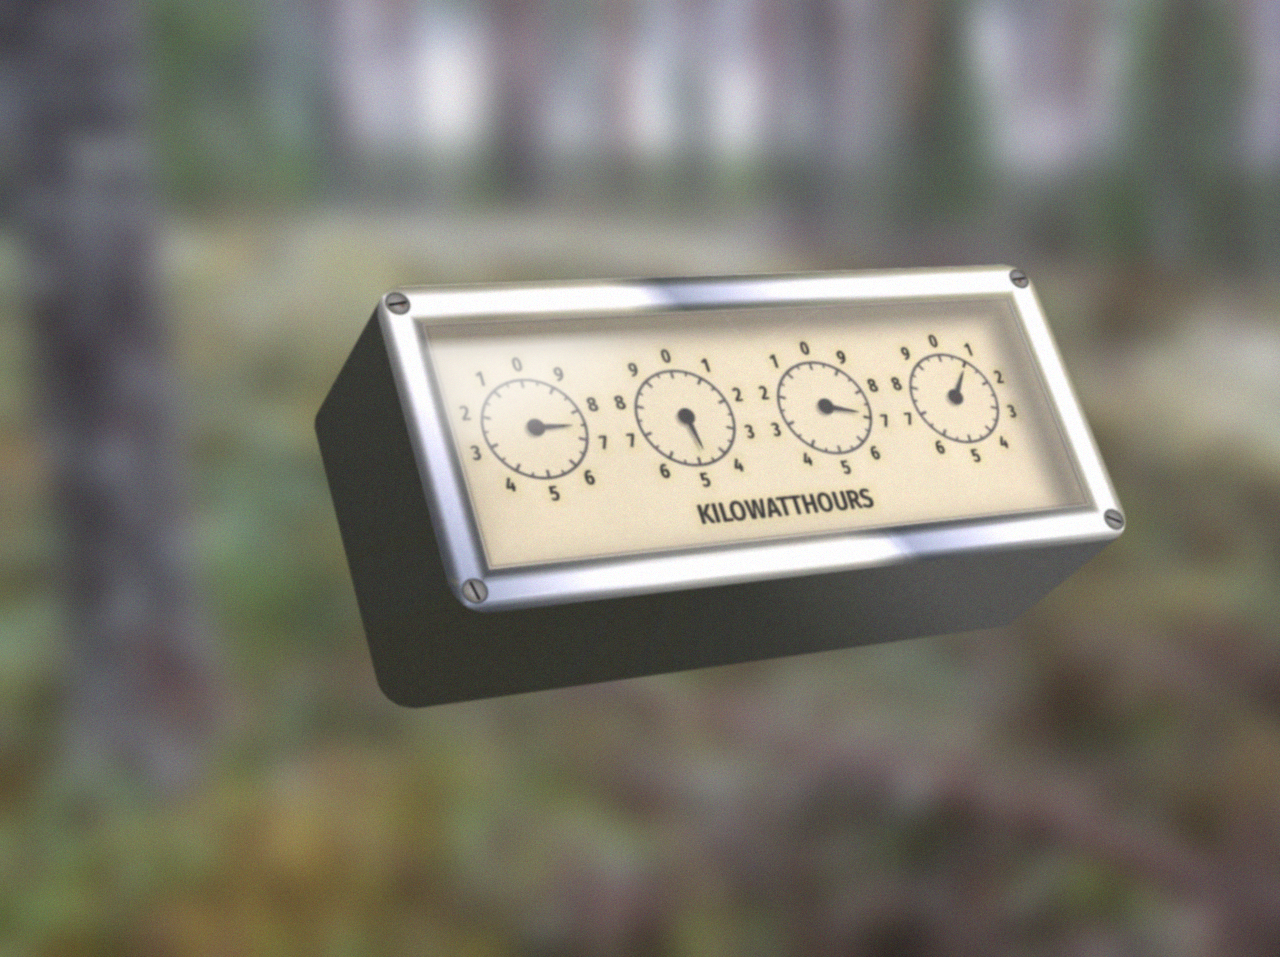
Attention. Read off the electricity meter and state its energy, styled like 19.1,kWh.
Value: 7471,kWh
